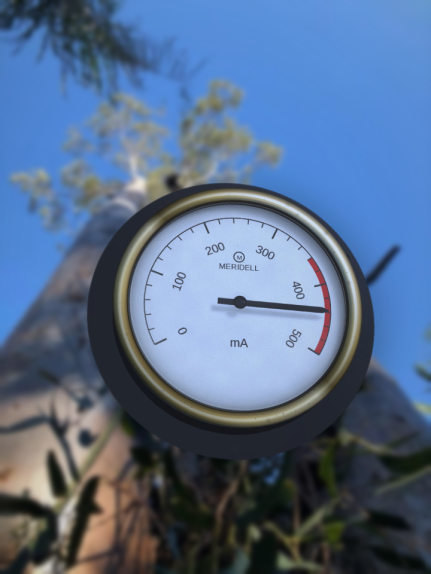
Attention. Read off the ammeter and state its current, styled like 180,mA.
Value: 440,mA
